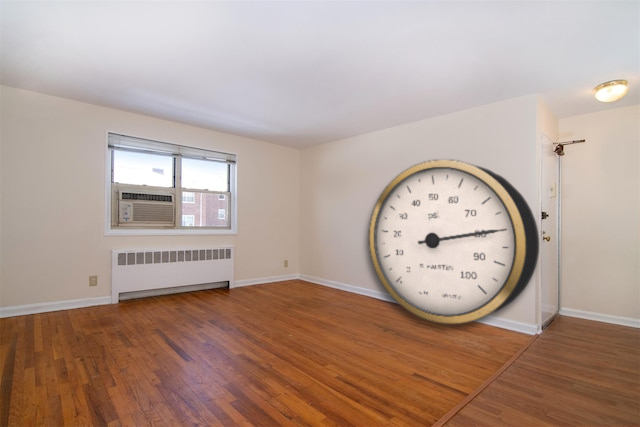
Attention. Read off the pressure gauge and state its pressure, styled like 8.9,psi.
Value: 80,psi
